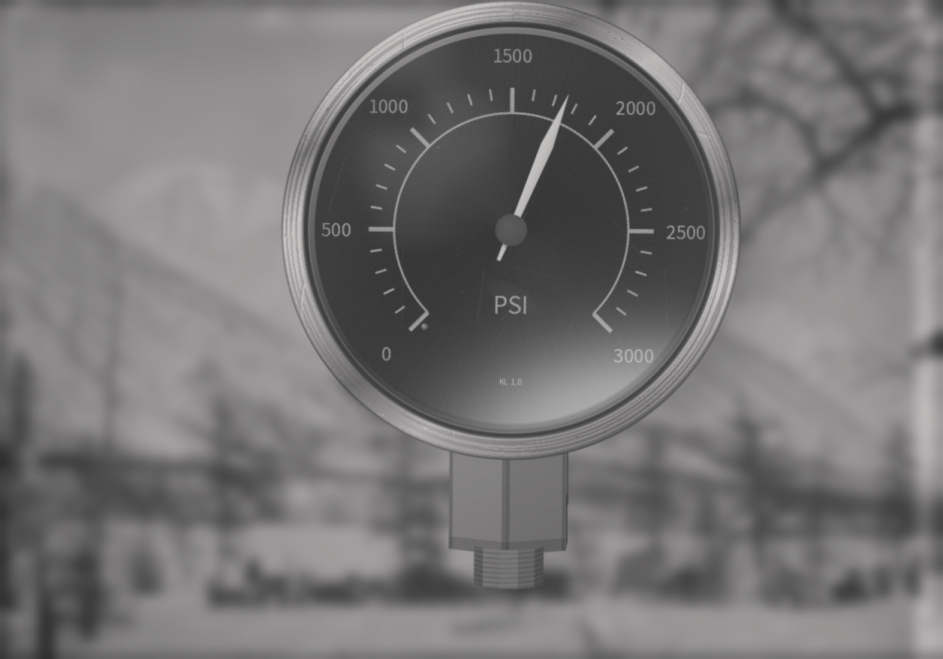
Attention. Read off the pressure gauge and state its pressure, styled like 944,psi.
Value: 1750,psi
